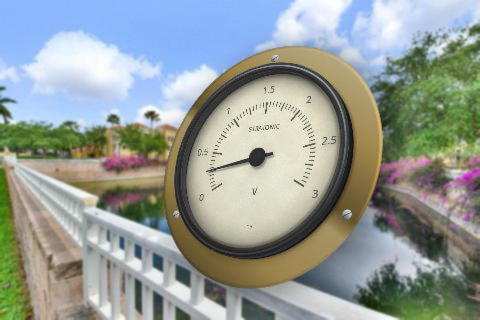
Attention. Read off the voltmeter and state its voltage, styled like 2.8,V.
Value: 0.25,V
